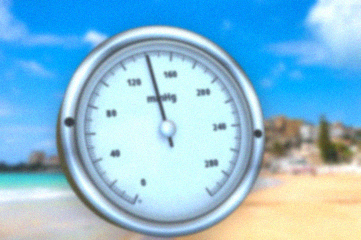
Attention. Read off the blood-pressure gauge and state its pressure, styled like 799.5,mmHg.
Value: 140,mmHg
